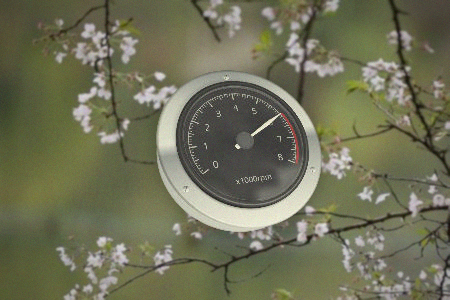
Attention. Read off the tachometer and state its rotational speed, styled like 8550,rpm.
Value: 6000,rpm
